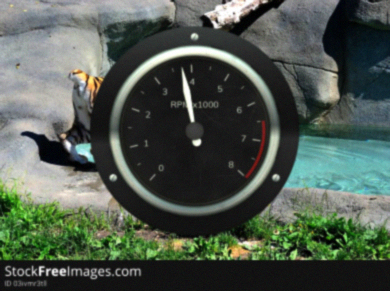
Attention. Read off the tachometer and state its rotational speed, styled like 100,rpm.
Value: 3750,rpm
